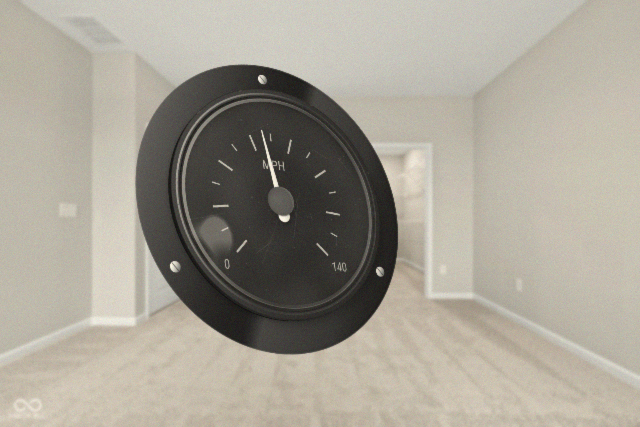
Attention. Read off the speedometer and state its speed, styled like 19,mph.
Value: 65,mph
